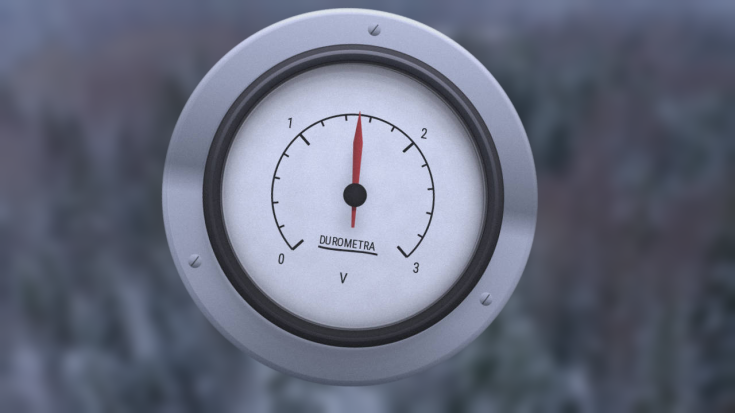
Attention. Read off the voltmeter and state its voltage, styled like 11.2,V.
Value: 1.5,V
